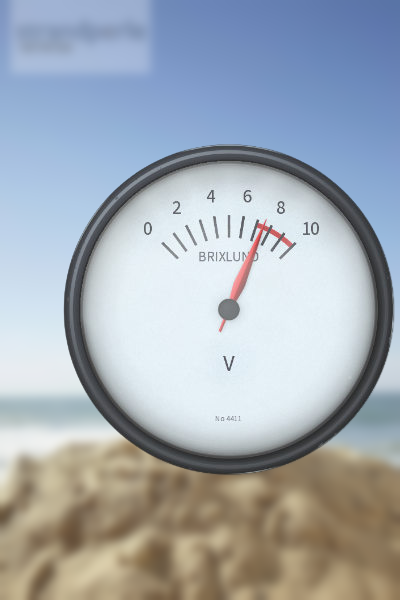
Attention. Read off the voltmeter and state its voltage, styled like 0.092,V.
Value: 7.5,V
